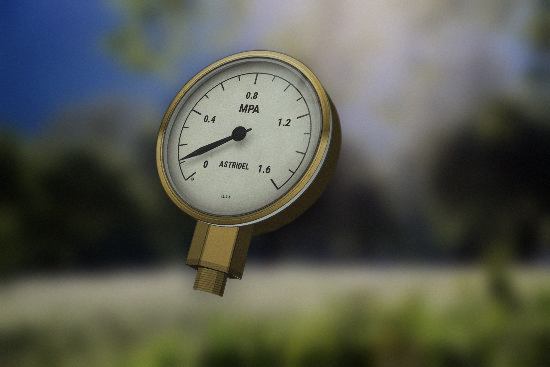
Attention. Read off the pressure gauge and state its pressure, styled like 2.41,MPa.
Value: 0.1,MPa
